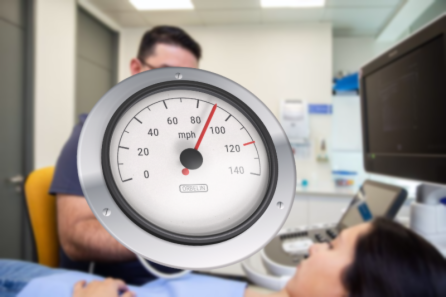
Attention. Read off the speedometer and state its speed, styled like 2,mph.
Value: 90,mph
